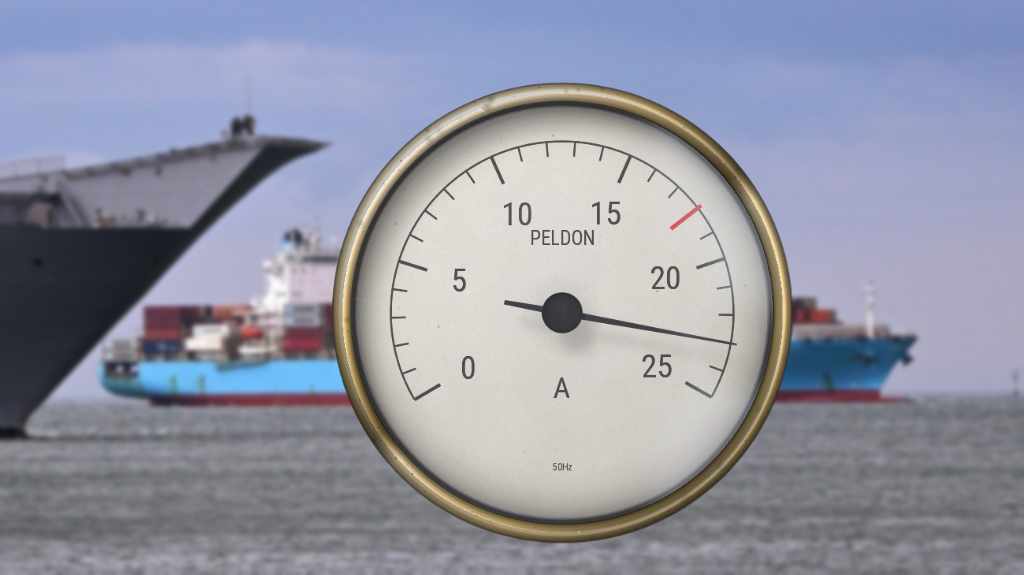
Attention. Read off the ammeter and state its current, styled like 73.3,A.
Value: 23,A
